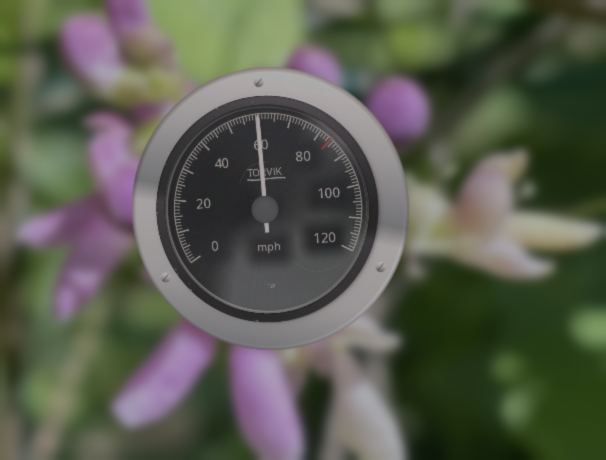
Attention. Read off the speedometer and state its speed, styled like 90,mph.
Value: 60,mph
